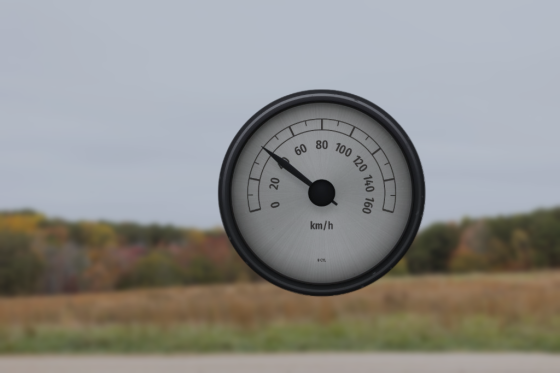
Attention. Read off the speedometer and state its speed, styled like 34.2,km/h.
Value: 40,km/h
